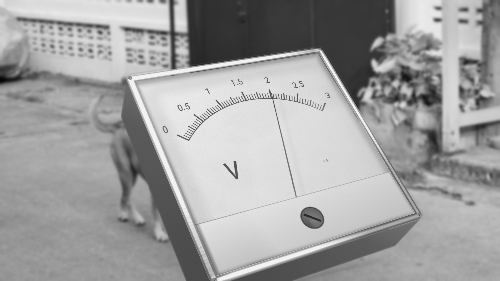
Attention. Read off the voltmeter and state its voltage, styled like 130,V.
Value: 2,V
